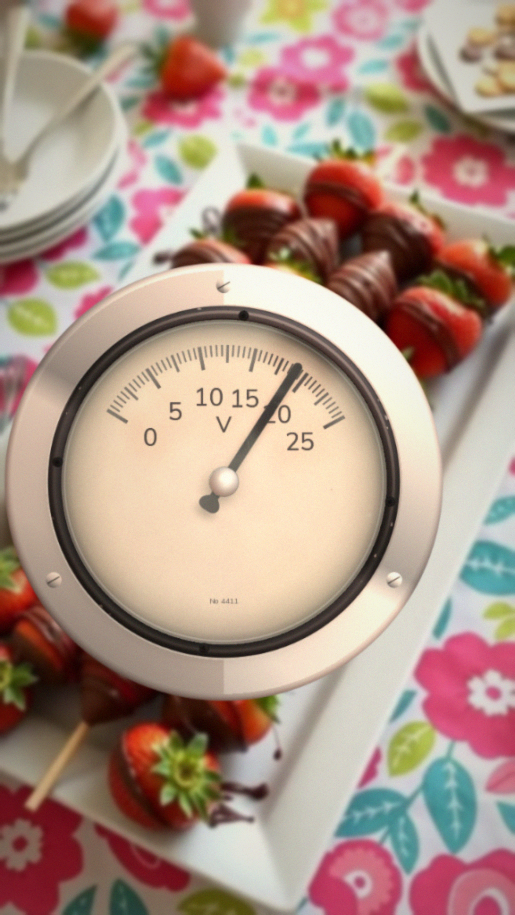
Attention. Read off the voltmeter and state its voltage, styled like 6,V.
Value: 19,V
